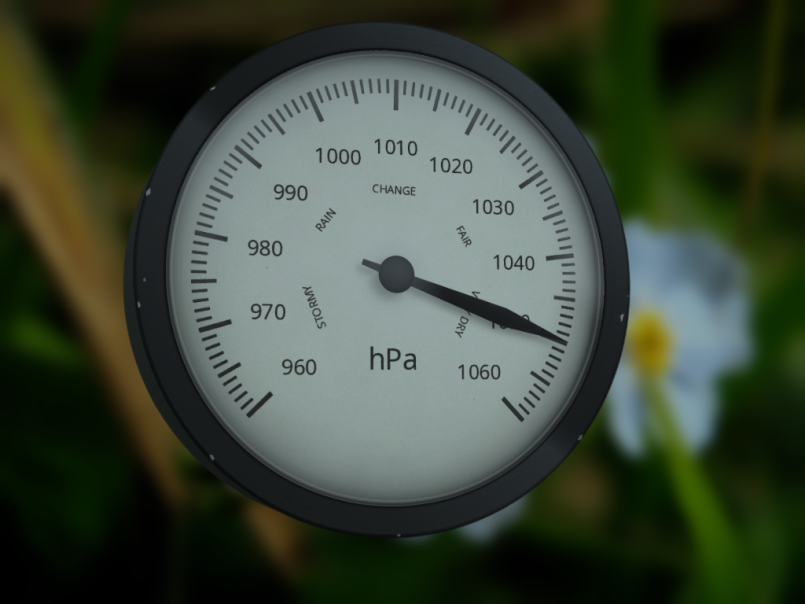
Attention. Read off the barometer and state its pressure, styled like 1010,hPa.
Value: 1050,hPa
